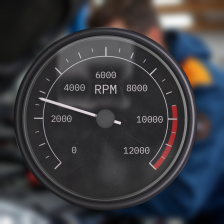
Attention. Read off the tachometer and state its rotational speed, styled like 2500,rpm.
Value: 2750,rpm
